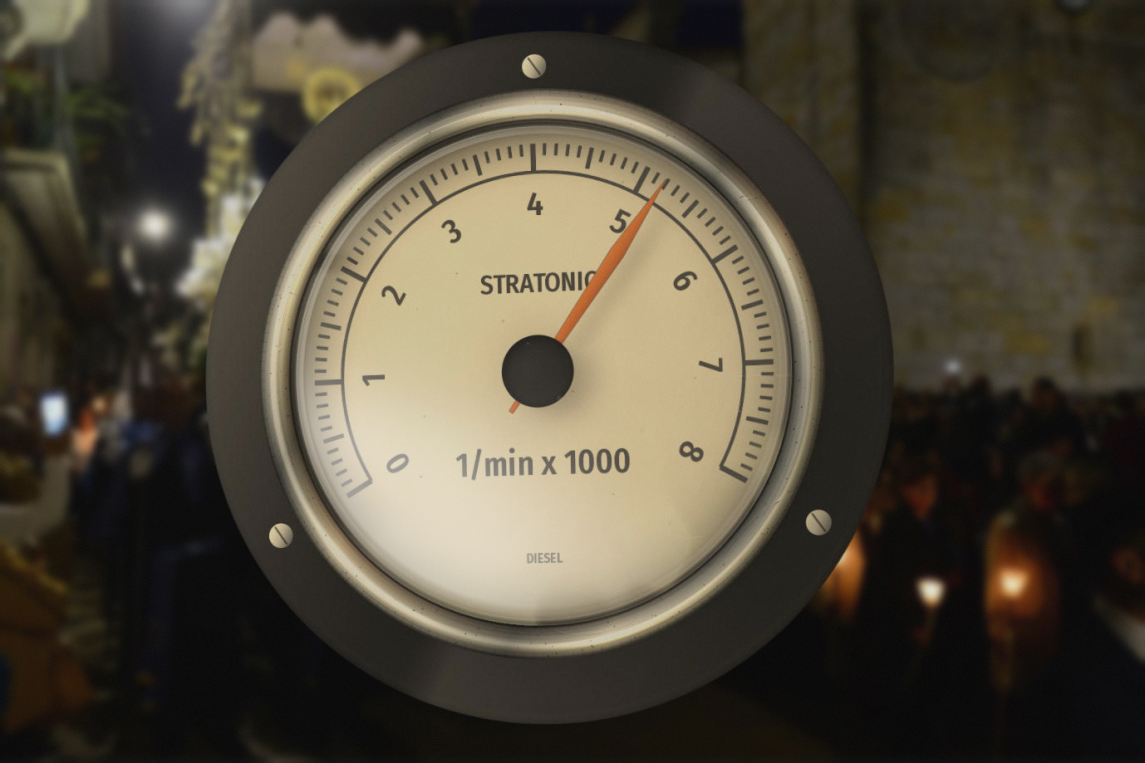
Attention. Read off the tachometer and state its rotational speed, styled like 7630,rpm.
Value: 5200,rpm
